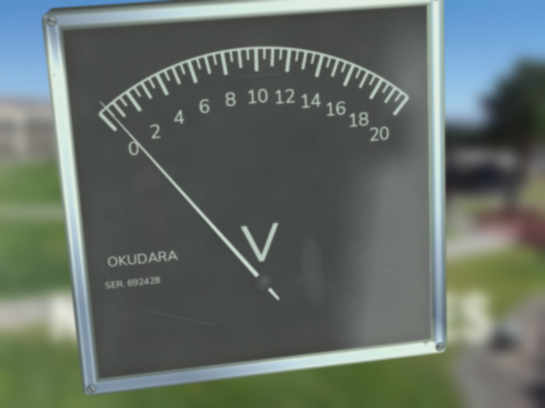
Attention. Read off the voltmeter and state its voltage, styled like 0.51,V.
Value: 0.5,V
